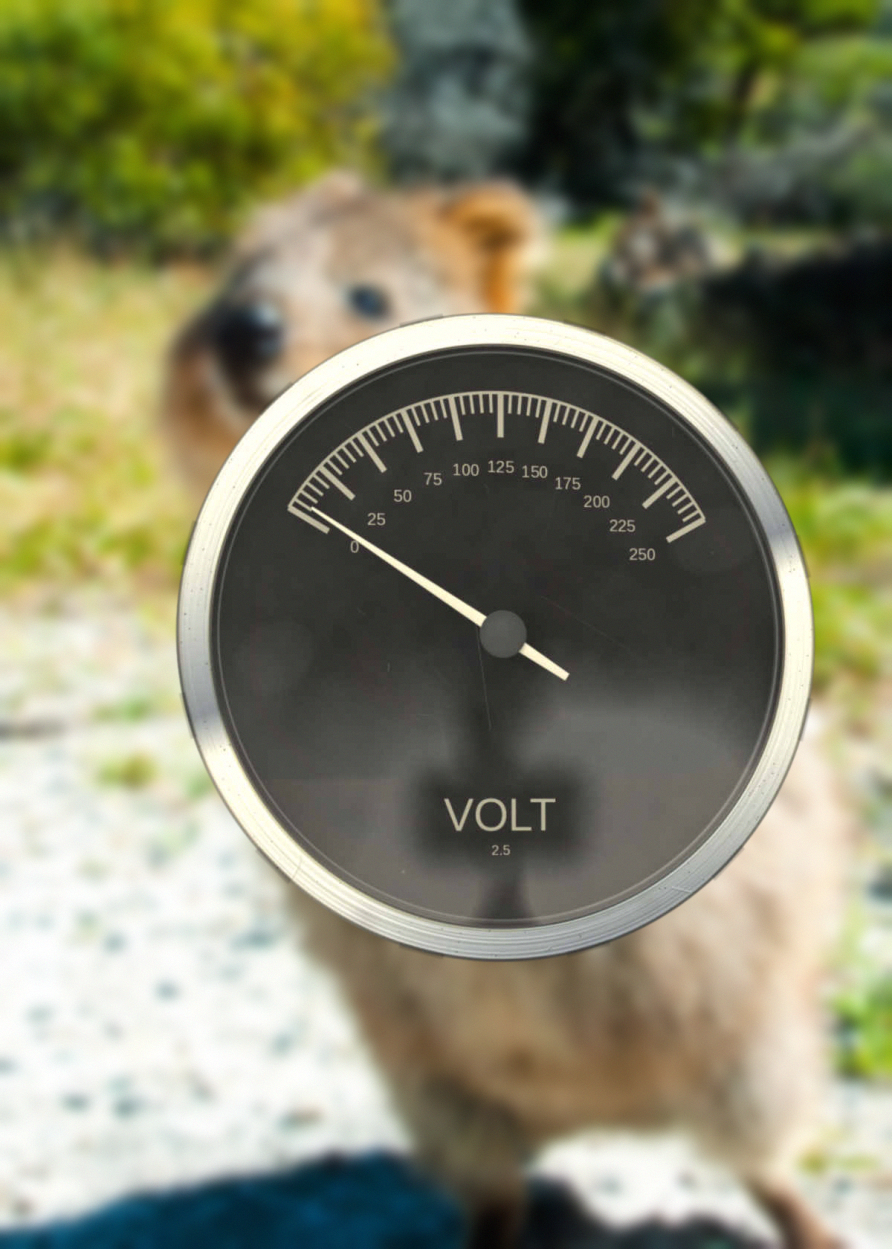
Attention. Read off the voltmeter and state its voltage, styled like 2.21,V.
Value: 5,V
